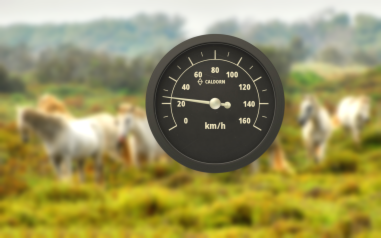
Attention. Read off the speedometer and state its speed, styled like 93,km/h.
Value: 25,km/h
